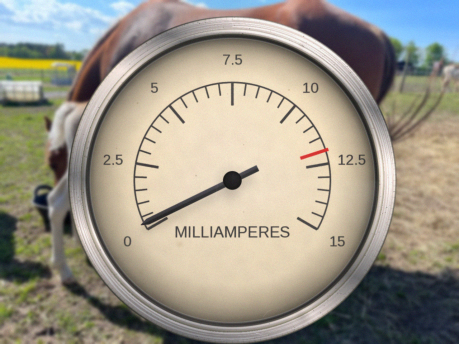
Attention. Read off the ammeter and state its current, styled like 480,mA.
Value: 0.25,mA
